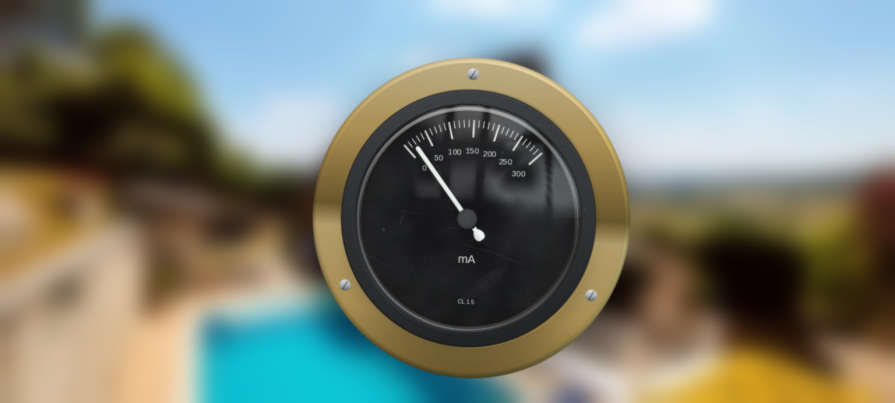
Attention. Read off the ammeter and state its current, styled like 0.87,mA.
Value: 20,mA
